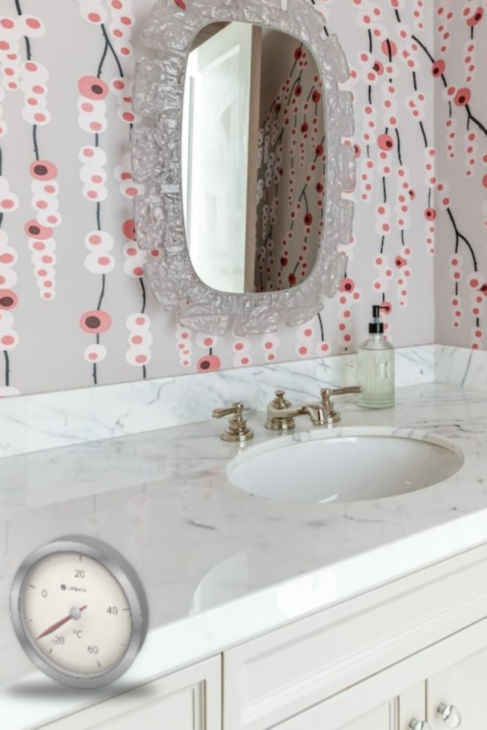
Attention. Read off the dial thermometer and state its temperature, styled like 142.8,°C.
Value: -15,°C
